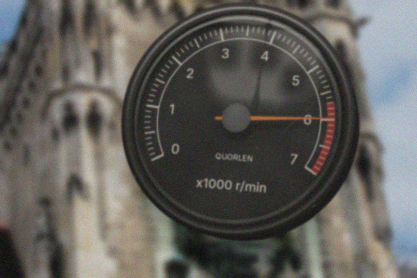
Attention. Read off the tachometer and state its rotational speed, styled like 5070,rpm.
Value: 6000,rpm
